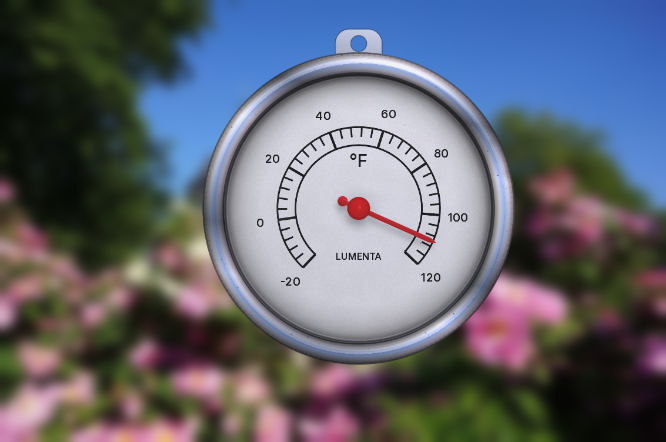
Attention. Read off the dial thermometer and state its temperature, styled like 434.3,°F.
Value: 110,°F
